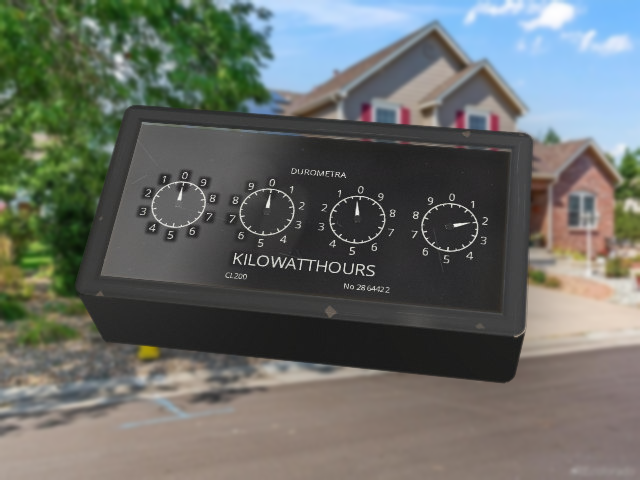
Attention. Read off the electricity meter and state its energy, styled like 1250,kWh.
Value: 2,kWh
